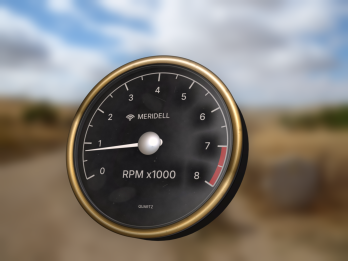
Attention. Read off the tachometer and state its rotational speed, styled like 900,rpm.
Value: 750,rpm
